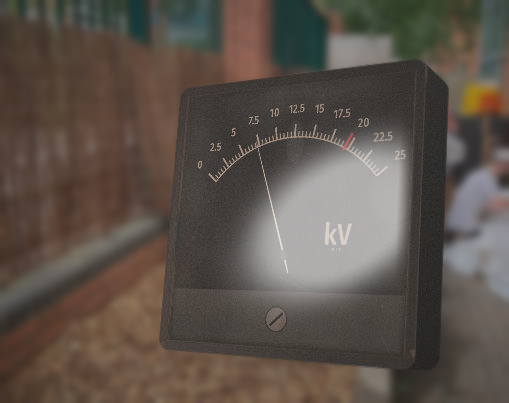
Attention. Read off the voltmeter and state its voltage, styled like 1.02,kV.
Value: 7.5,kV
